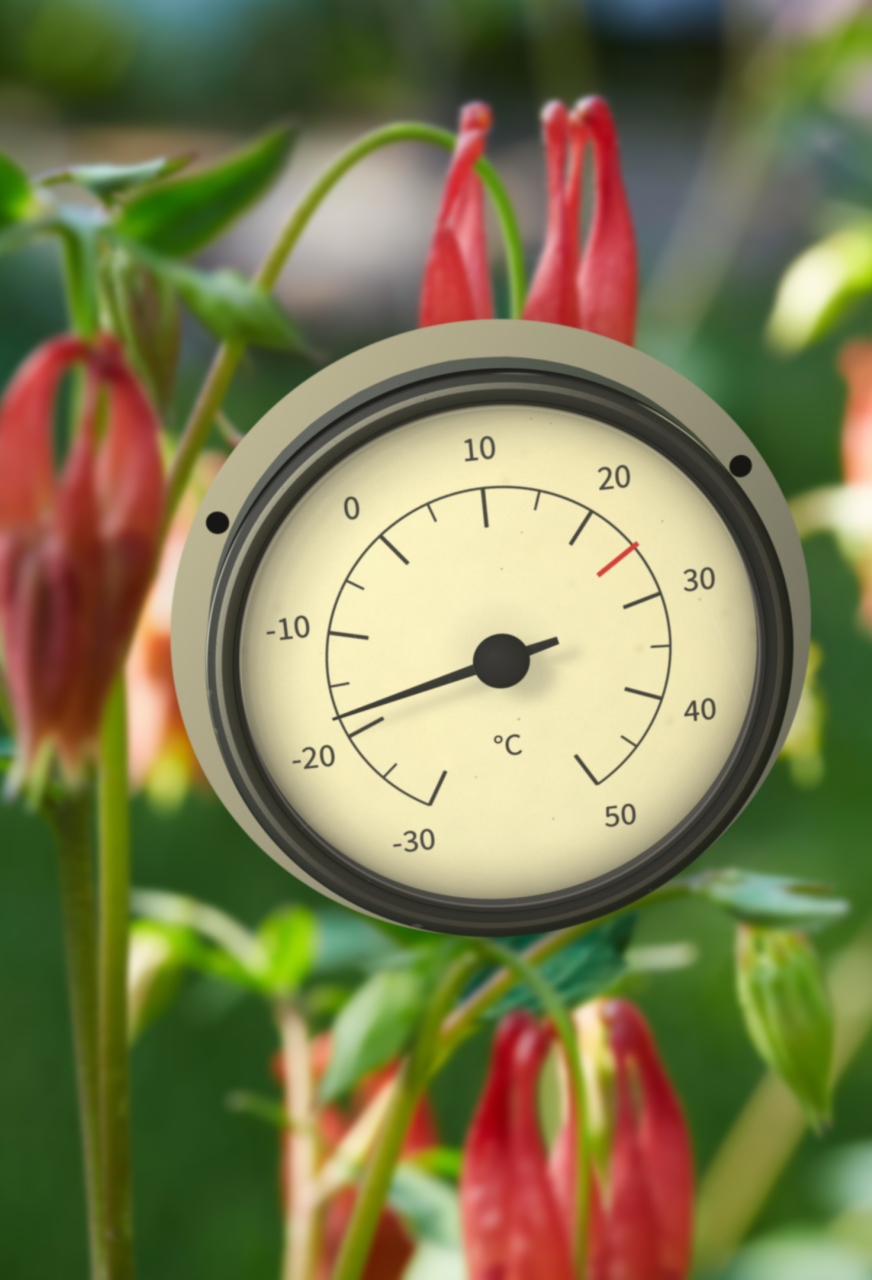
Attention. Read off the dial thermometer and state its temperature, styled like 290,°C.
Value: -17.5,°C
